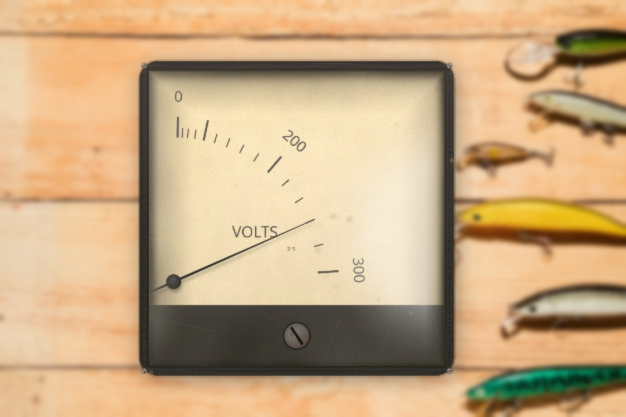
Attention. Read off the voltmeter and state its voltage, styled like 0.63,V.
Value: 260,V
